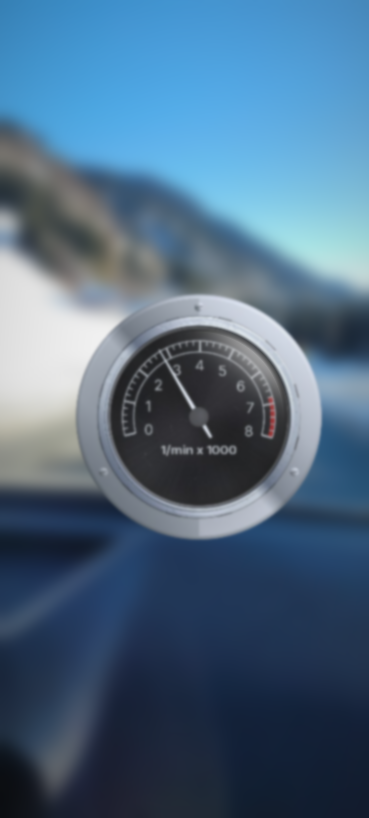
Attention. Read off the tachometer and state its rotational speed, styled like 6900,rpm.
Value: 2800,rpm
